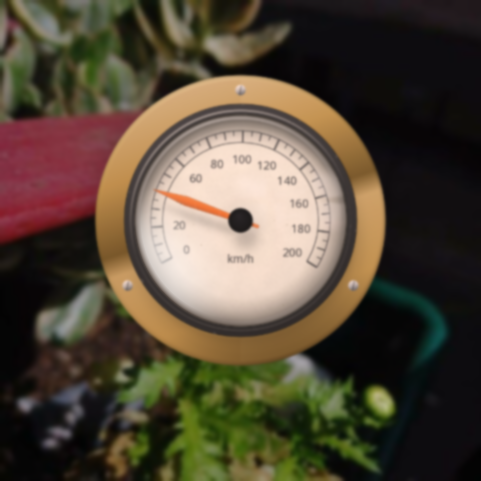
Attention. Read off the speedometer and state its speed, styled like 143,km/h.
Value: 40,km/h
